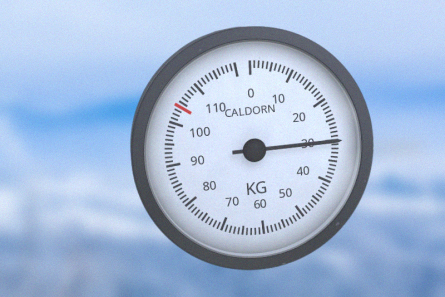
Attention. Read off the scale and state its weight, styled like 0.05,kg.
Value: 30,kg
